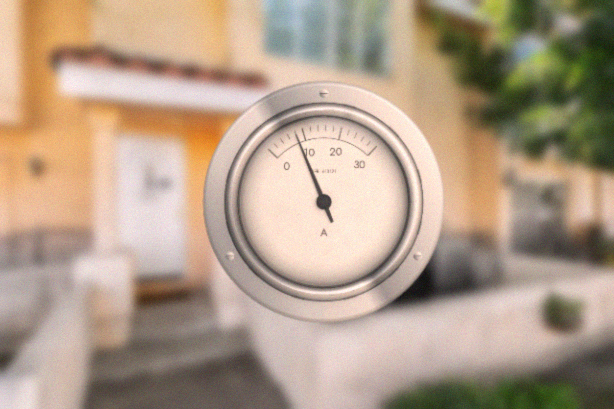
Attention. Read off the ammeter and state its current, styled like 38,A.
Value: 8,A
